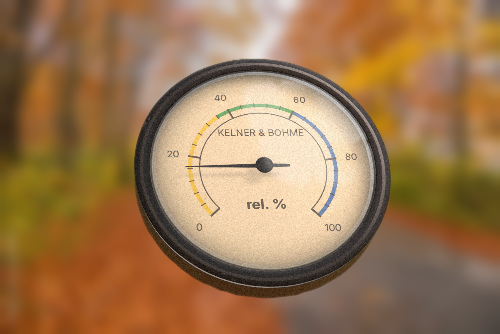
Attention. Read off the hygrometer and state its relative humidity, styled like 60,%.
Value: 16,%
